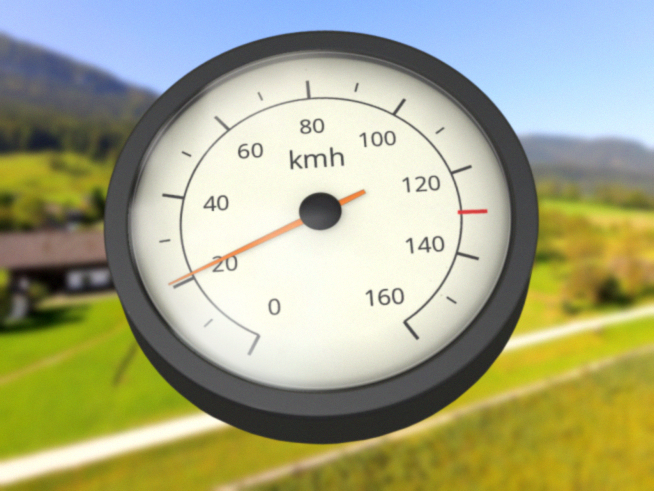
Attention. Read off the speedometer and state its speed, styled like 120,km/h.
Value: 20,km/h
